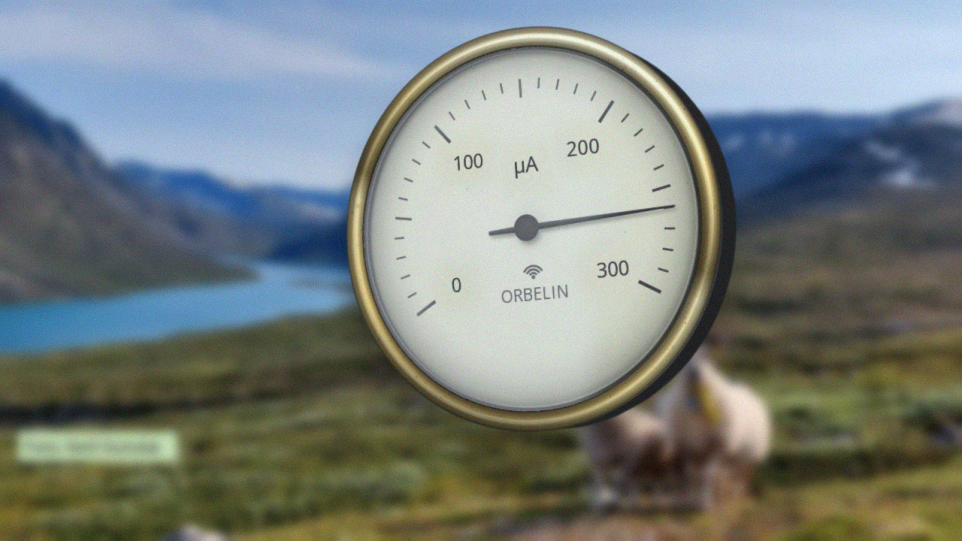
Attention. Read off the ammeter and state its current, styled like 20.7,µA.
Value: 260,µA
